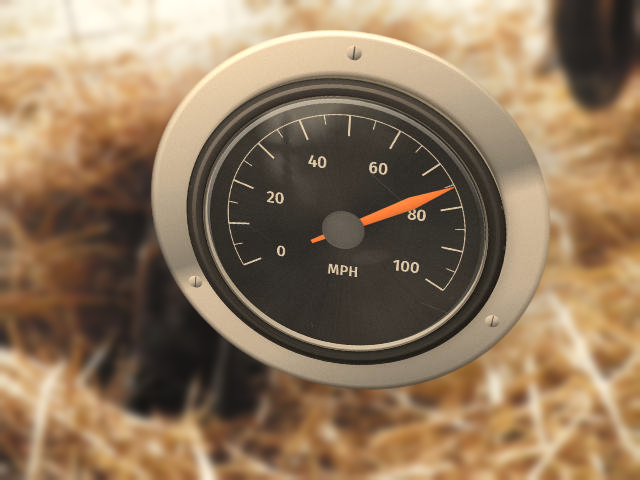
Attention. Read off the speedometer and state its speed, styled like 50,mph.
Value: 75,mph
